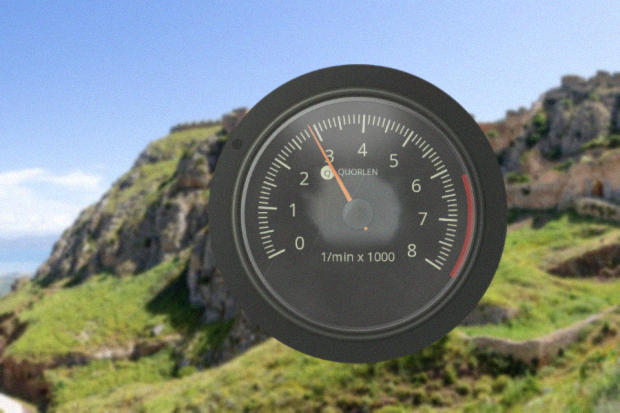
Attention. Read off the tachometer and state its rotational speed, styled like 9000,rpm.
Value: 2900,rpm
